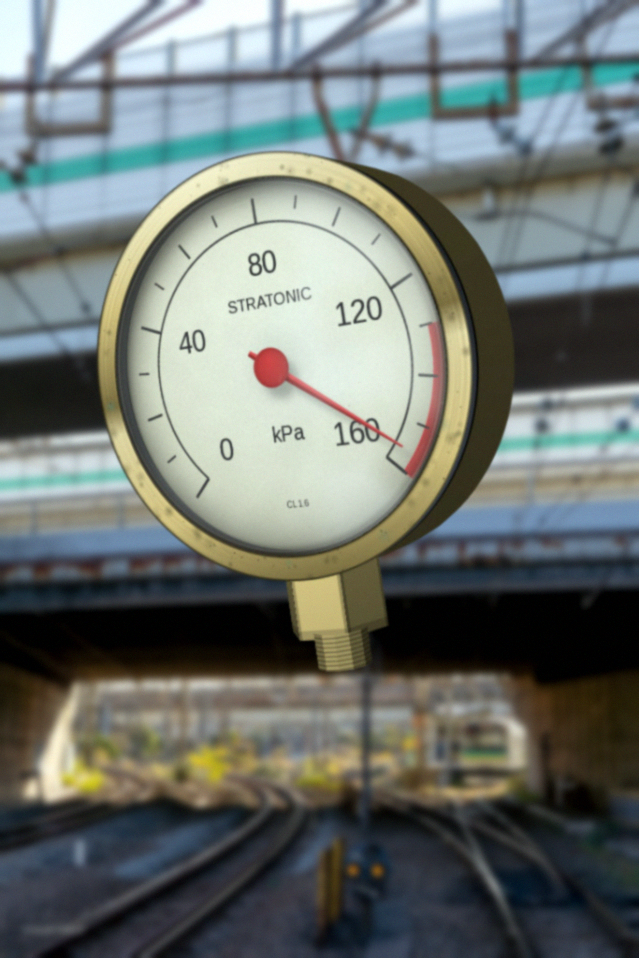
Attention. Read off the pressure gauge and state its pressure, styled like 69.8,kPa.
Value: 155,kPa
